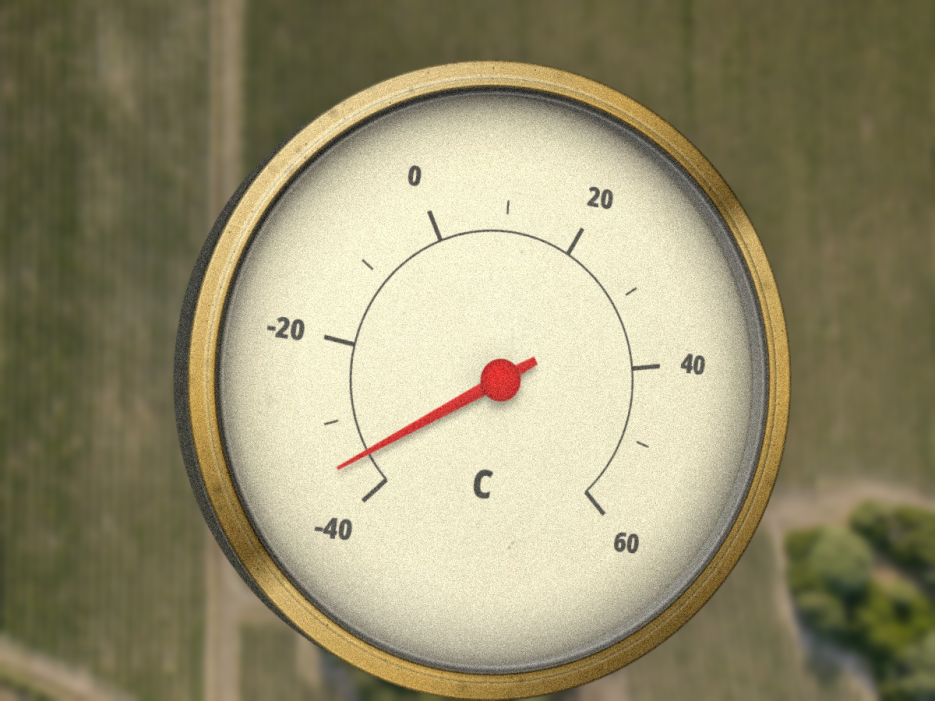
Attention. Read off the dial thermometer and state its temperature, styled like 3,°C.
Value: -35,°C
